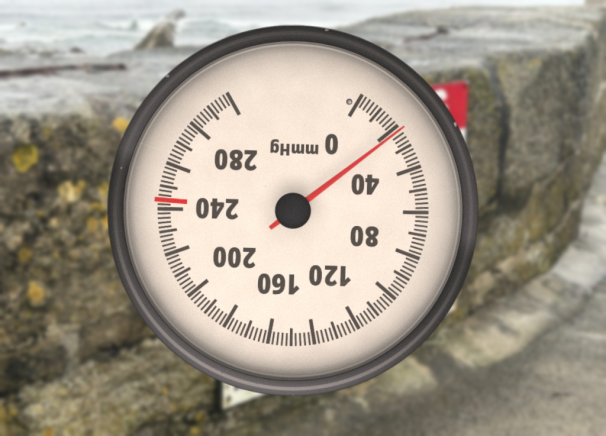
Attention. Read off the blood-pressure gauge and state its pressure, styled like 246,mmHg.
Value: 22,mmHg
